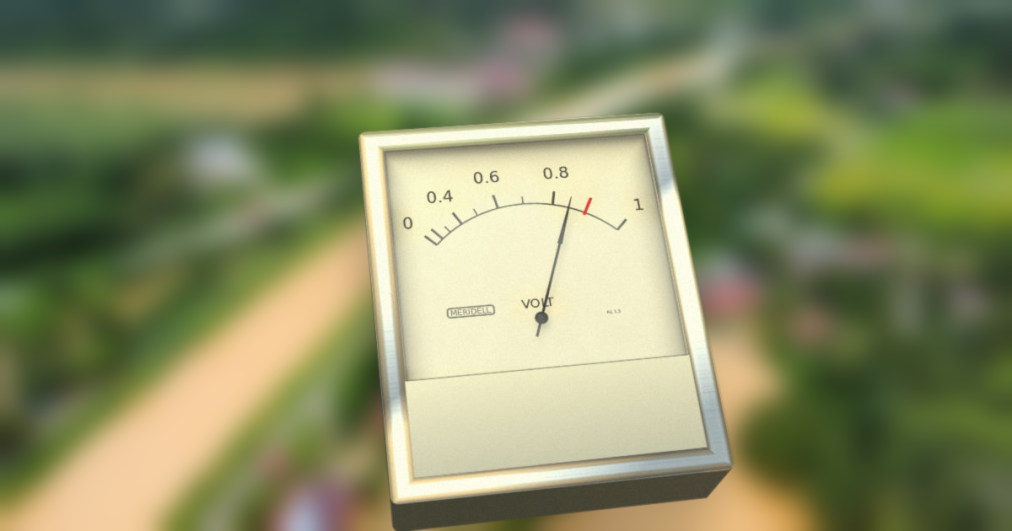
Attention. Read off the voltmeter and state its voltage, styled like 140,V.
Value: 0.85,V
